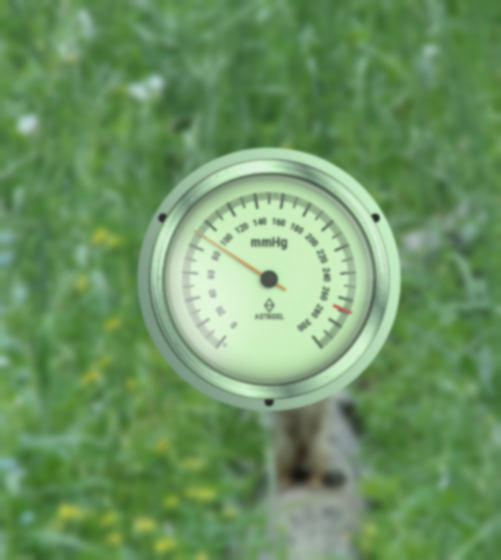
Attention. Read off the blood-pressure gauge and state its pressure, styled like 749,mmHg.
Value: 90,mmHg
